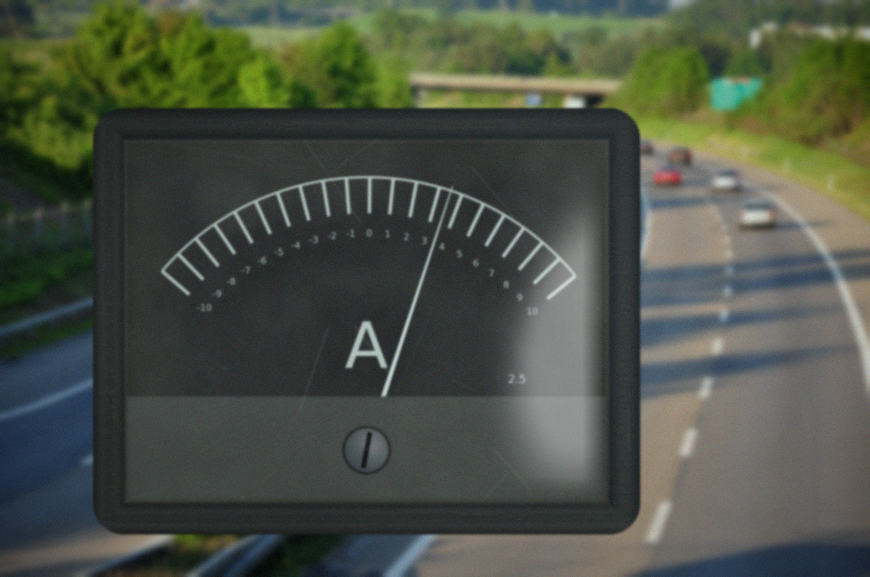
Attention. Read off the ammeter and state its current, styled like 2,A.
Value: 3.5,A
